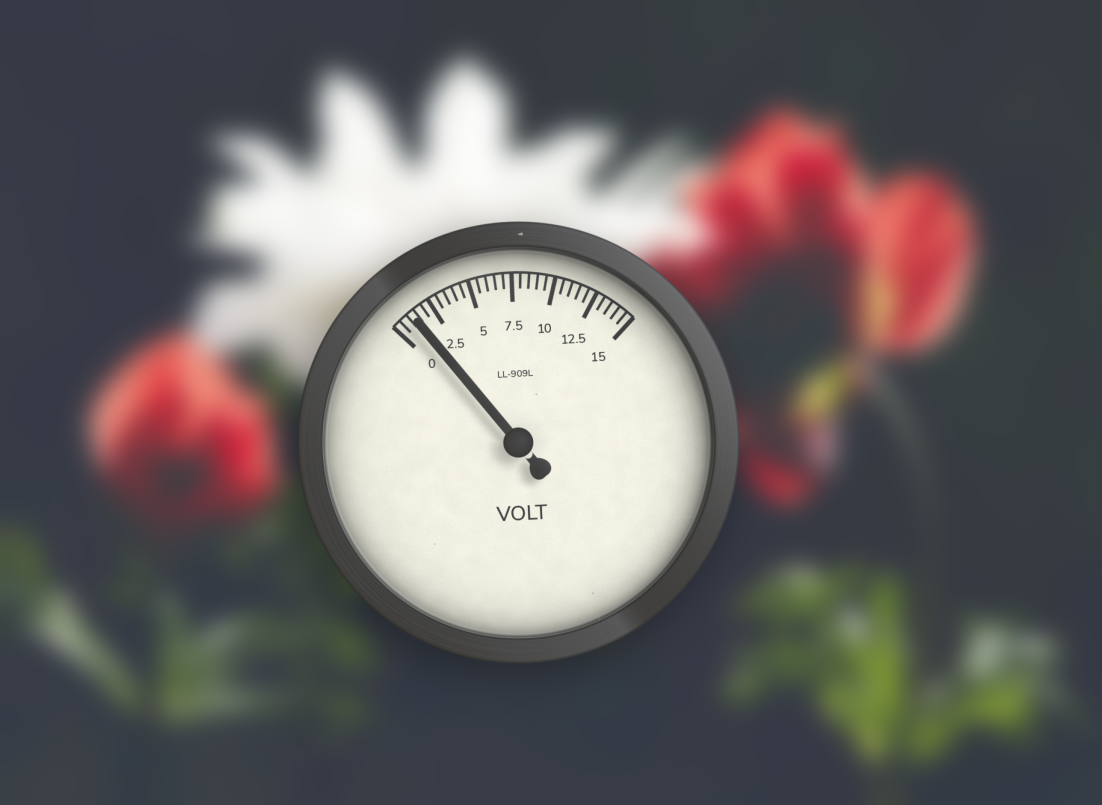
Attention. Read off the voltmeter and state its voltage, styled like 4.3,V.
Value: 1.25,V
